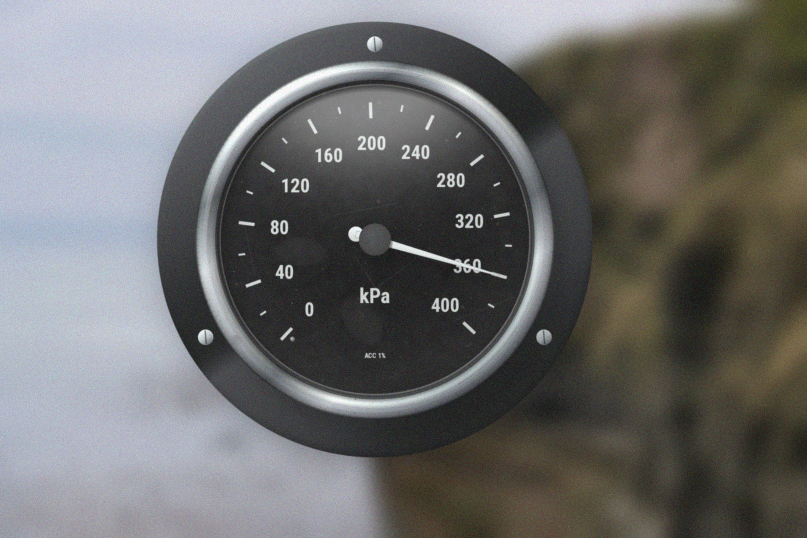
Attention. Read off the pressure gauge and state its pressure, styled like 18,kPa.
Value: 360,kPa
